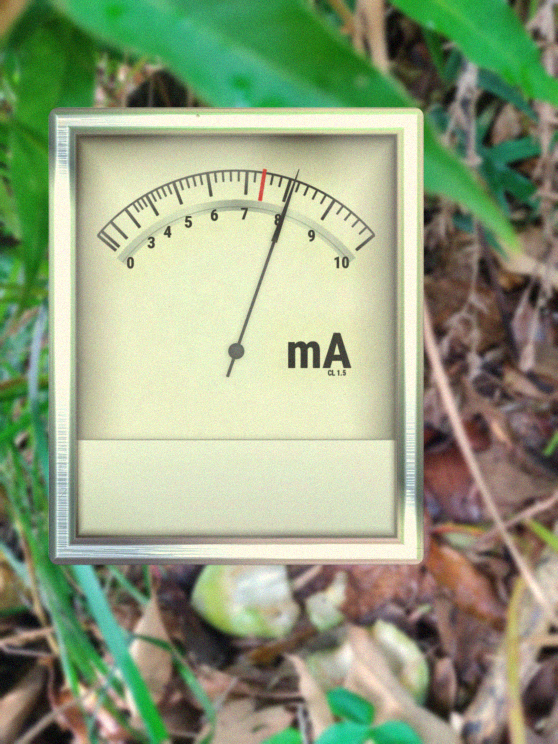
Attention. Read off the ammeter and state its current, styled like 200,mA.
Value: 8.1,mA
